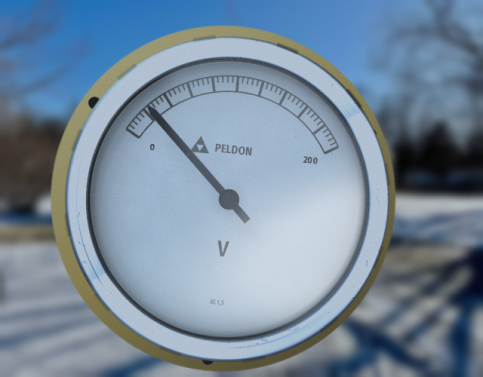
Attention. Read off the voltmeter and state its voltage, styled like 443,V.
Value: 24,V
